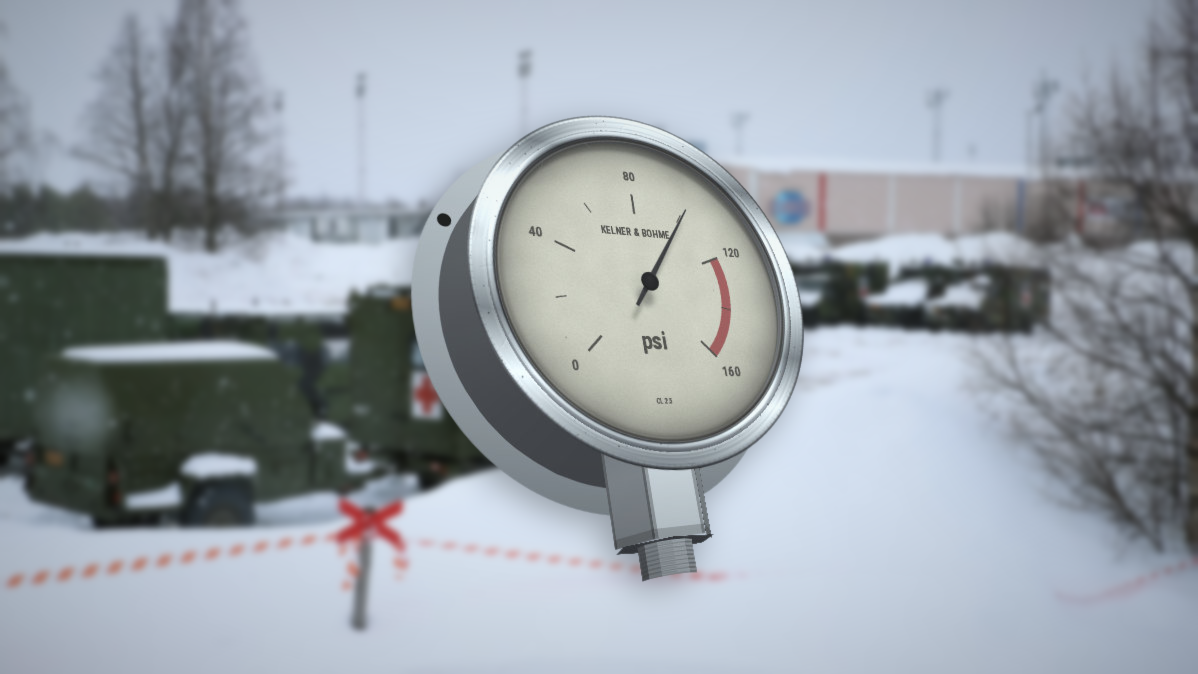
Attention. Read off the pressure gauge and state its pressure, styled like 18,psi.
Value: 100,psi
